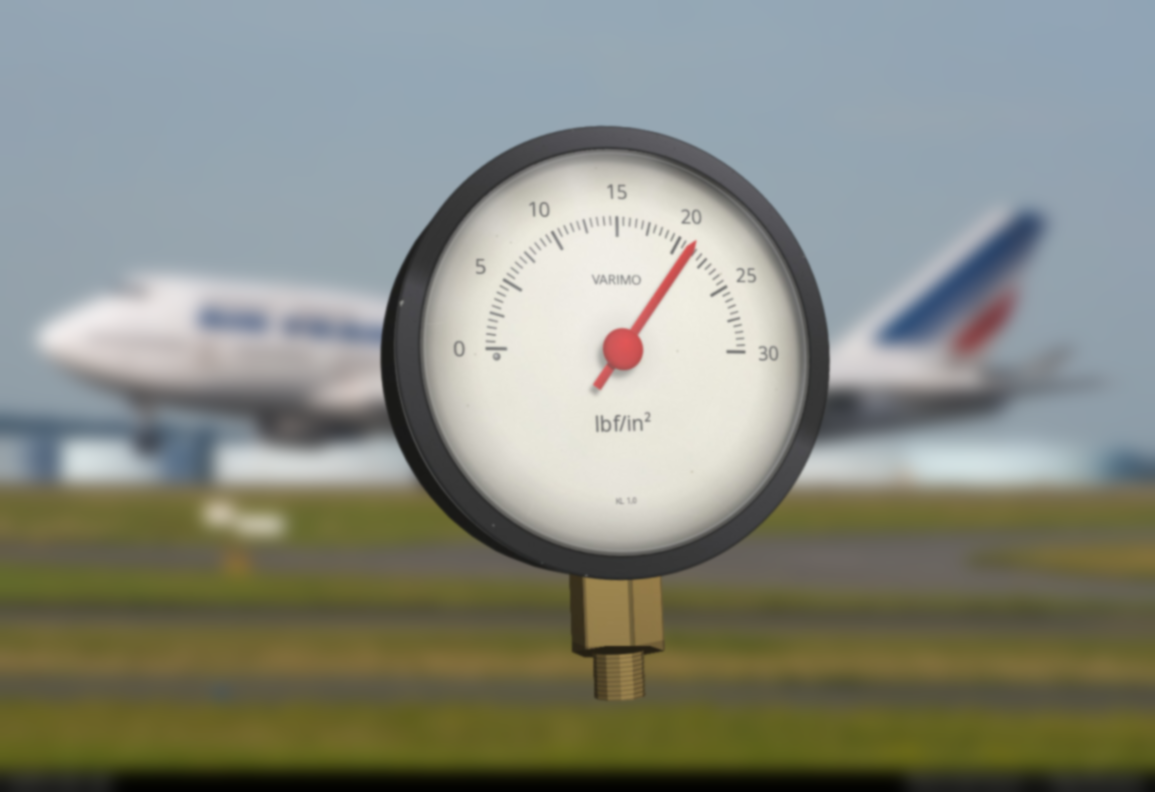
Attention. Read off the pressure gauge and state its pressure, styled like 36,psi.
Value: 21,psi
